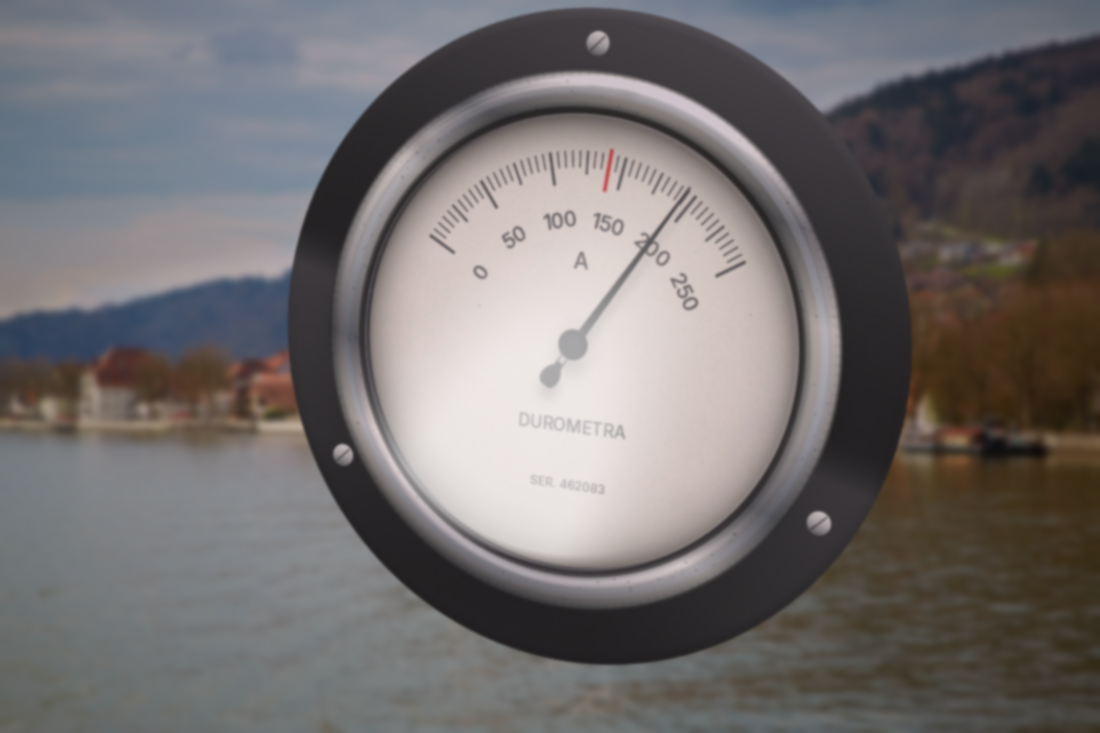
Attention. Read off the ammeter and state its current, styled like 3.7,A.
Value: 195,A
